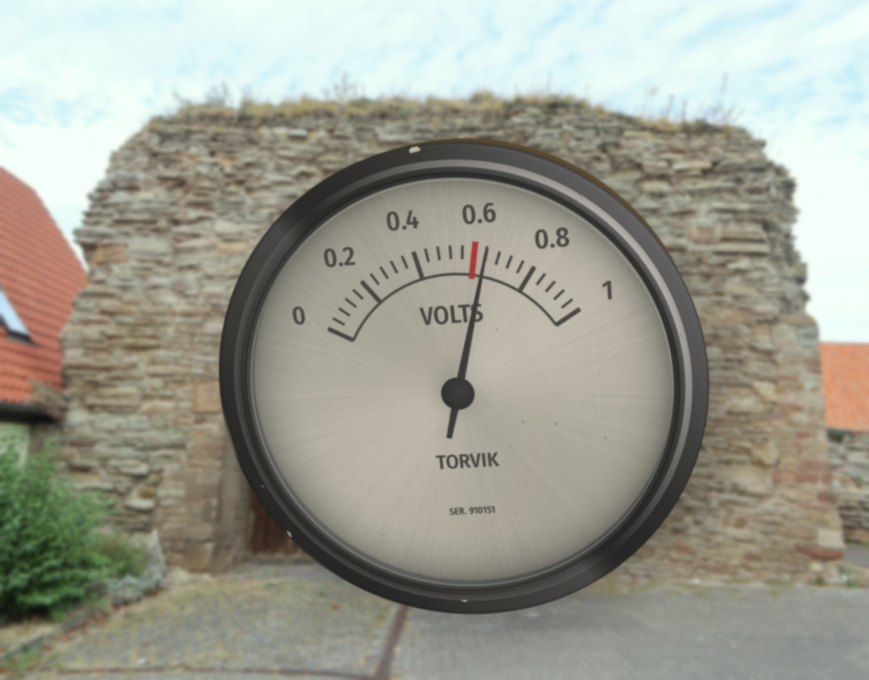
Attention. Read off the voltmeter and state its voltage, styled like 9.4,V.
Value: 0.64,V
